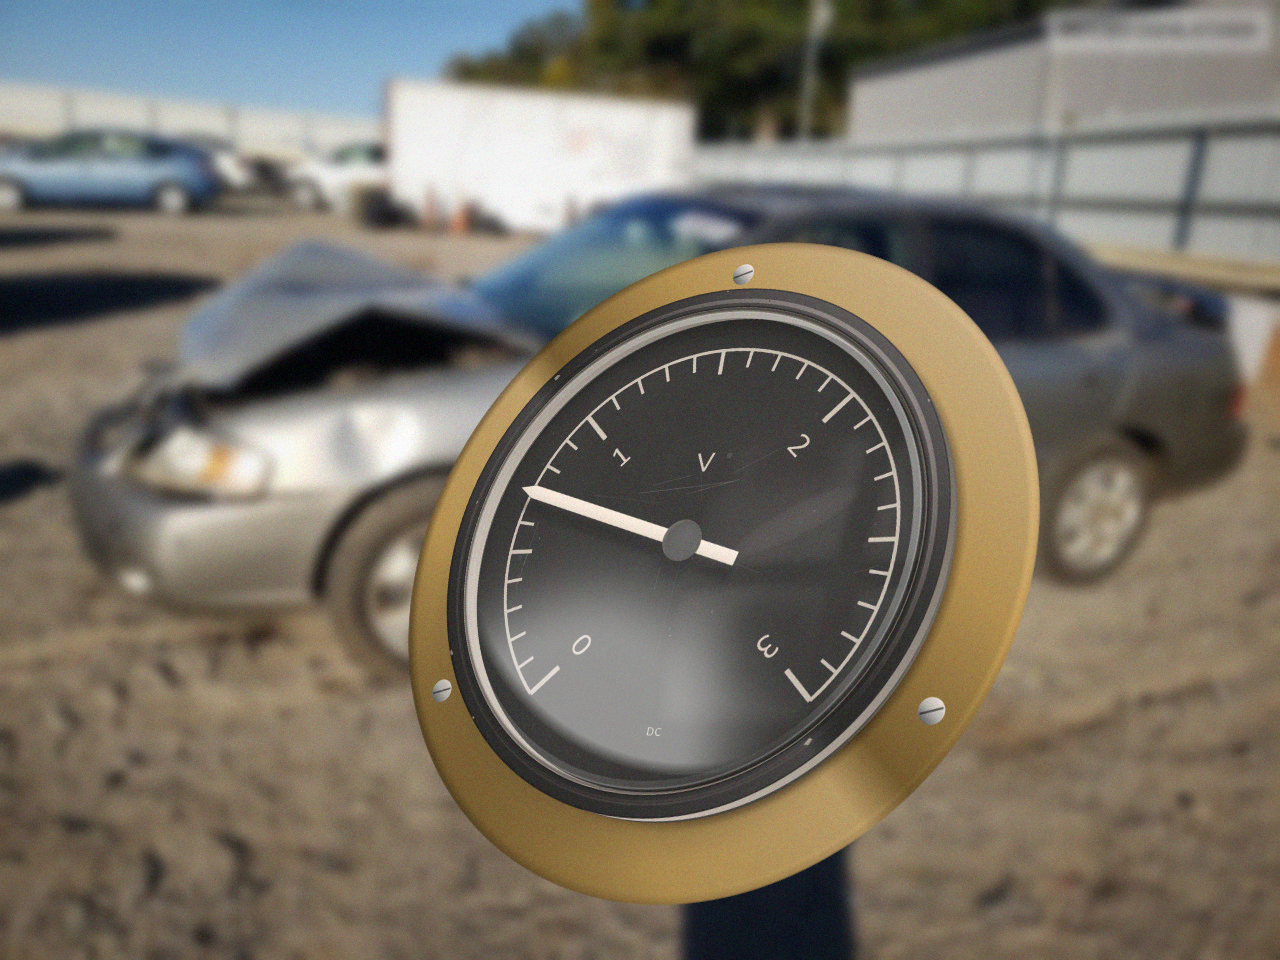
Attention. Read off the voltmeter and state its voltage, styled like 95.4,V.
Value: 0.7,V
